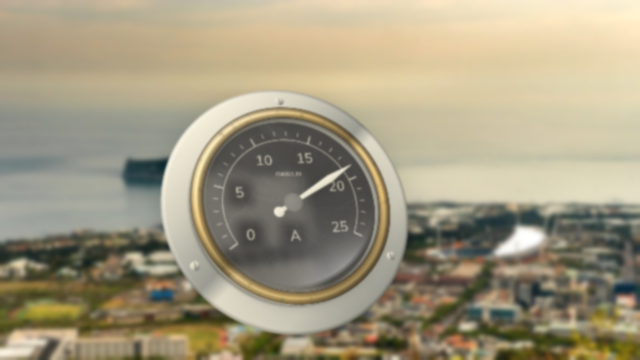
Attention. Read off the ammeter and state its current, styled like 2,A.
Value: 19,A
